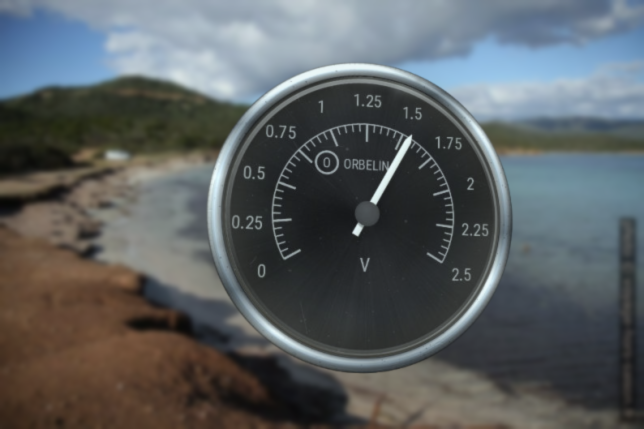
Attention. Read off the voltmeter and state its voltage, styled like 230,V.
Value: 1.55,V
